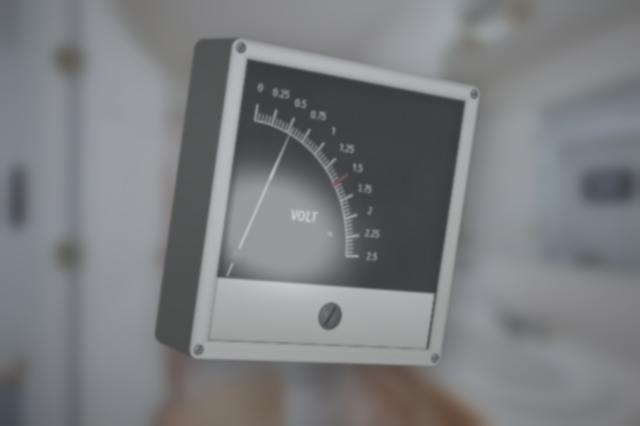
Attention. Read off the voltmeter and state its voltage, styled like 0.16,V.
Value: 0.5,V
